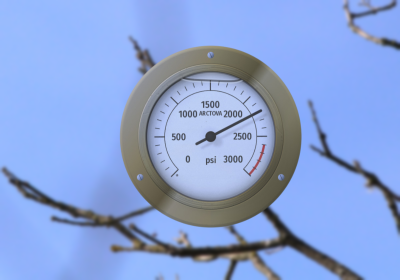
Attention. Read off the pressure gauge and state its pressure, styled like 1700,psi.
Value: 2200,psi
